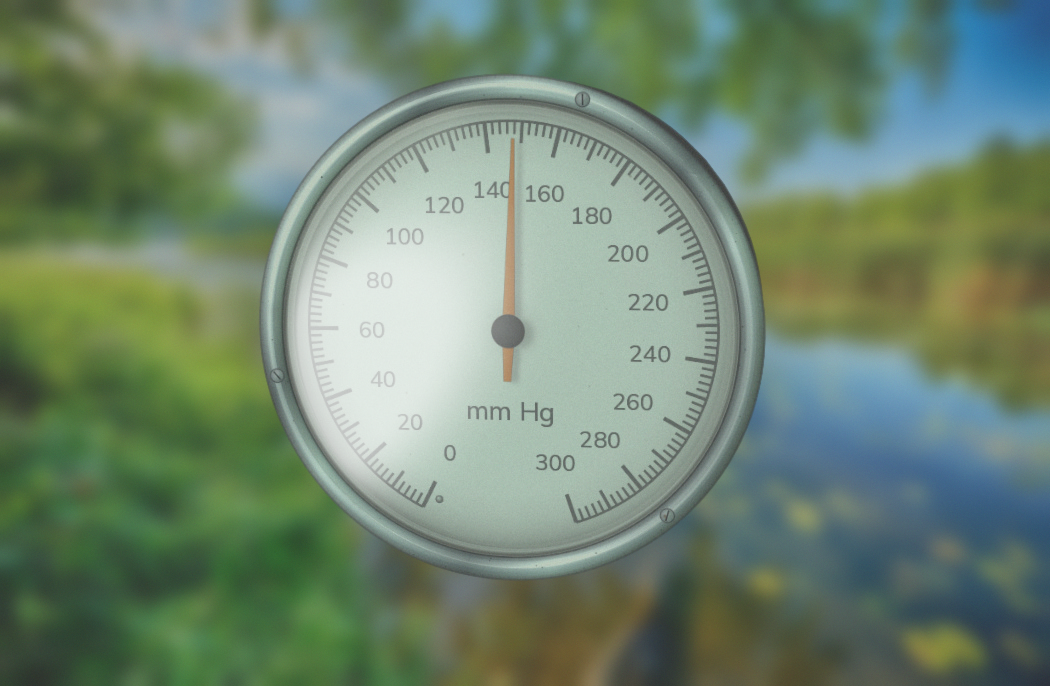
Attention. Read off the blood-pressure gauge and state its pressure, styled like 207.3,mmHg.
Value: 148,mmHg
